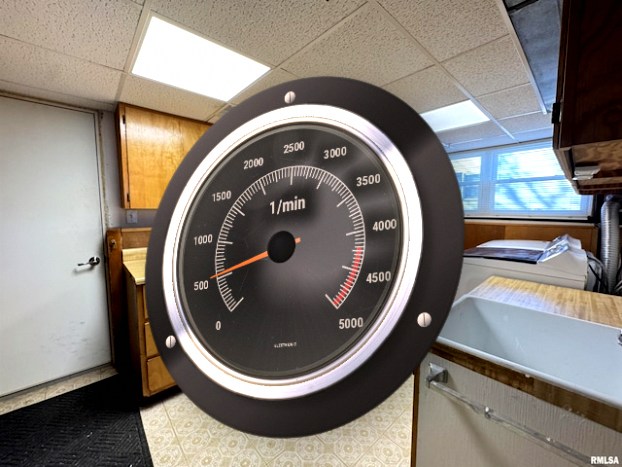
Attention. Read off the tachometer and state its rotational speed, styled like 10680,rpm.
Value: 500,rpm
